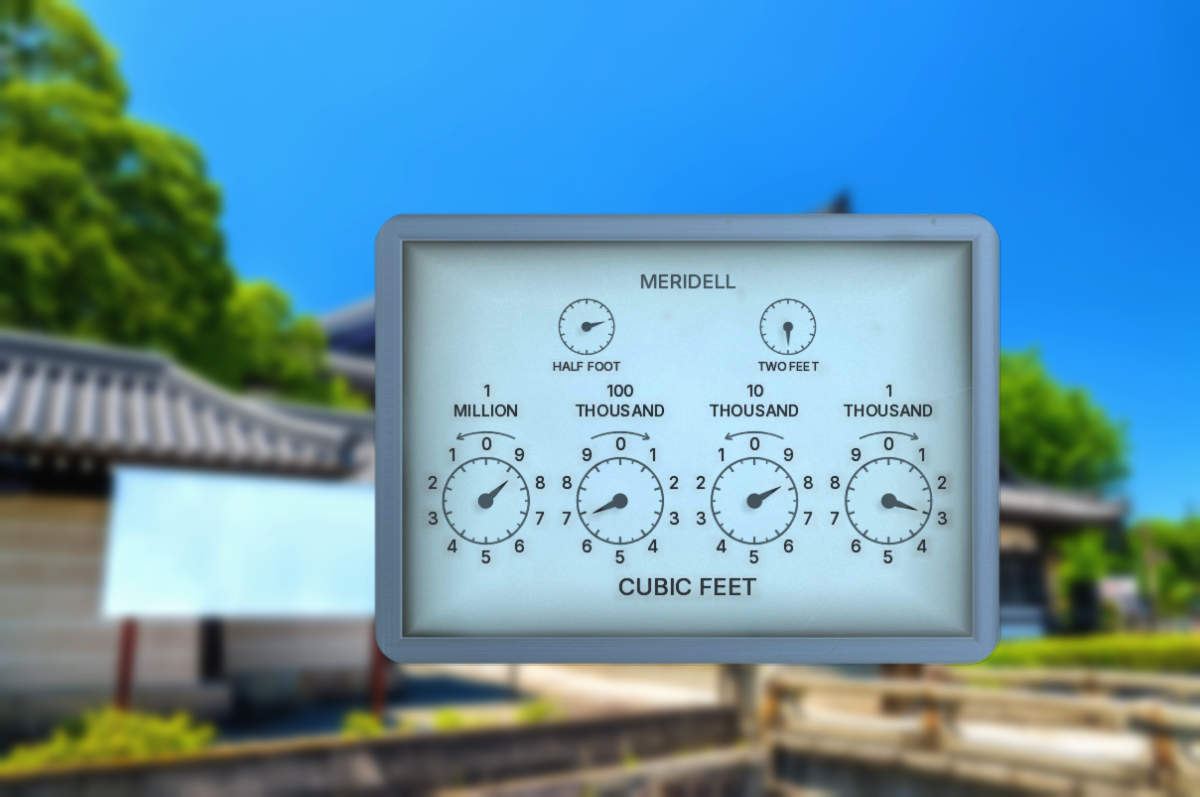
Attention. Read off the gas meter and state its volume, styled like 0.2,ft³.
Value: 868300,ft³
